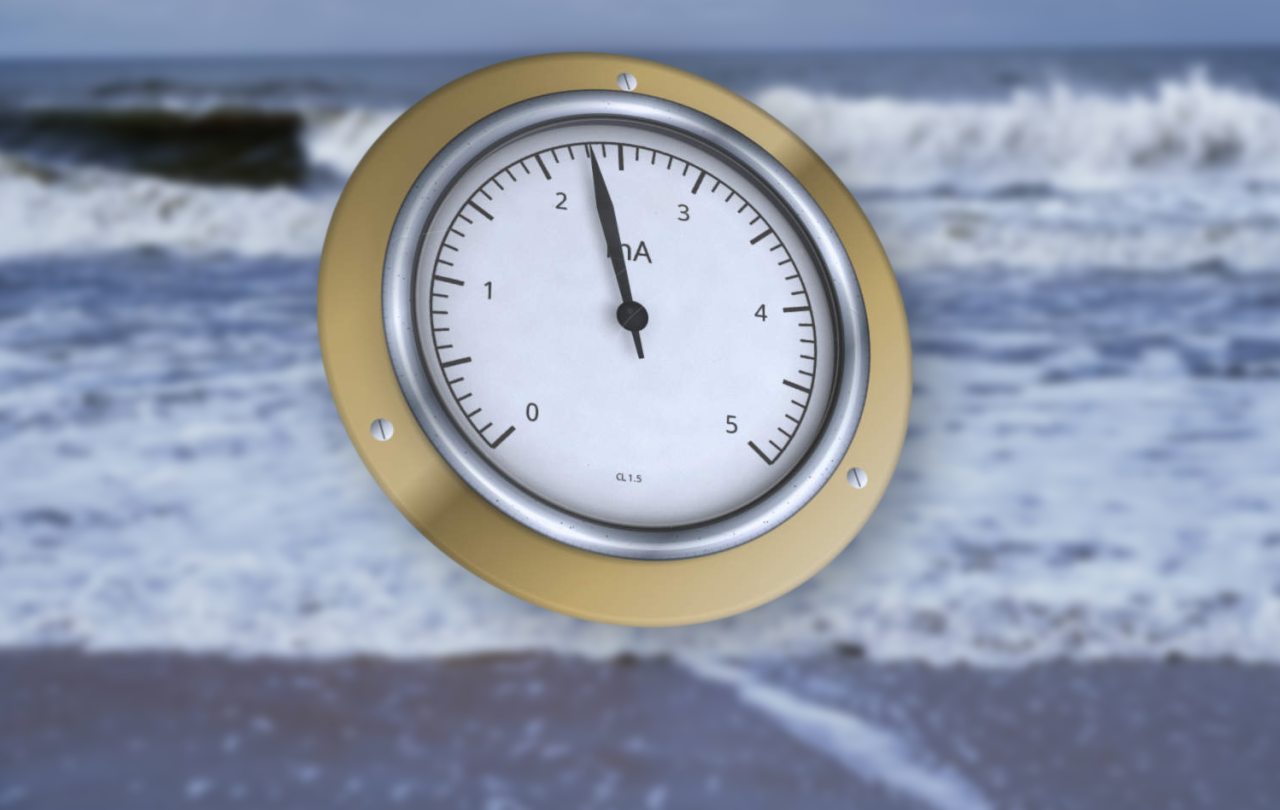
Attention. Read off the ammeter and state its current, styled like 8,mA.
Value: 2.3,mA
